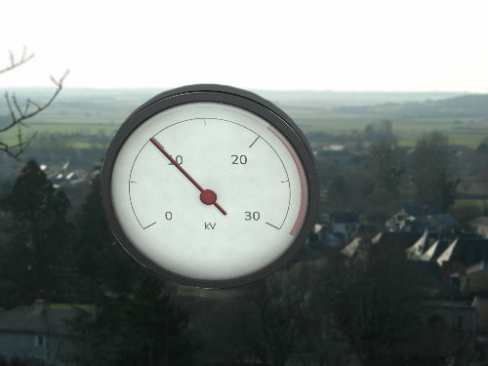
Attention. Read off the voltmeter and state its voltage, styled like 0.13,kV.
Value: 10,kV
